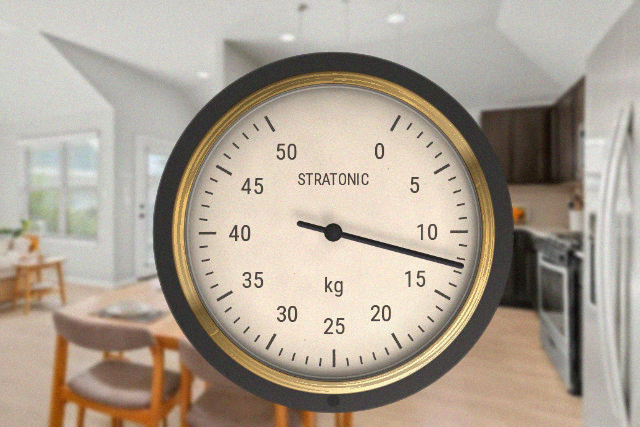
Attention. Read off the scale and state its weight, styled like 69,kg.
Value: 12.5,kg
